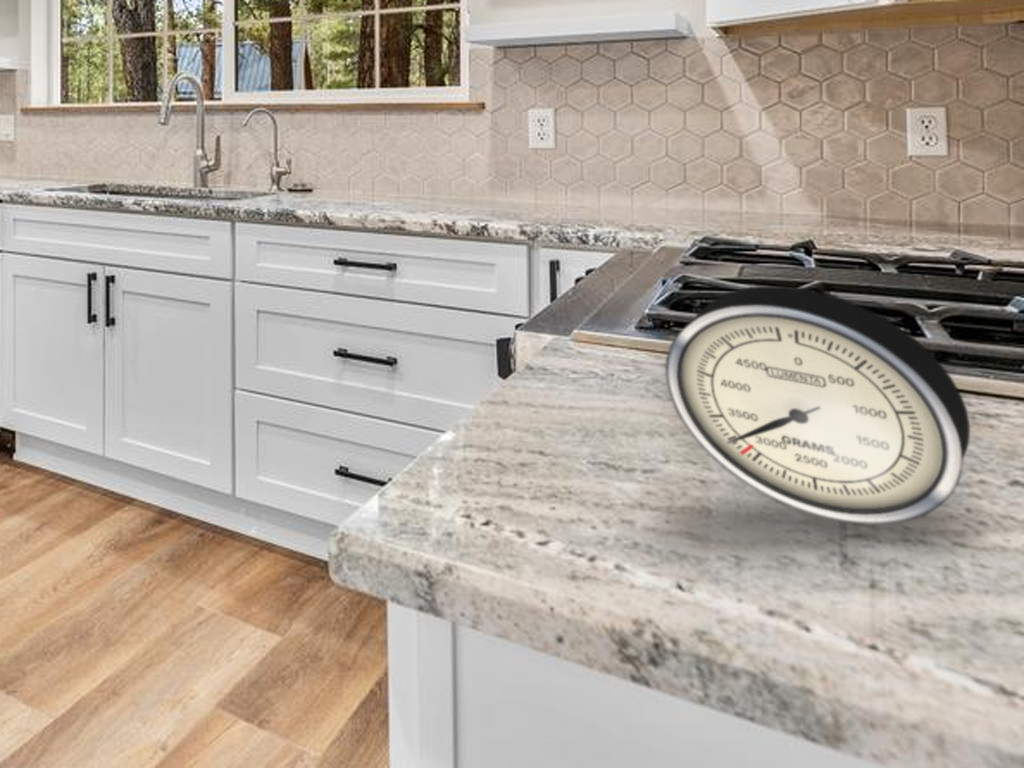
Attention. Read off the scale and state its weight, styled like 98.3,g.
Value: 3250,g
